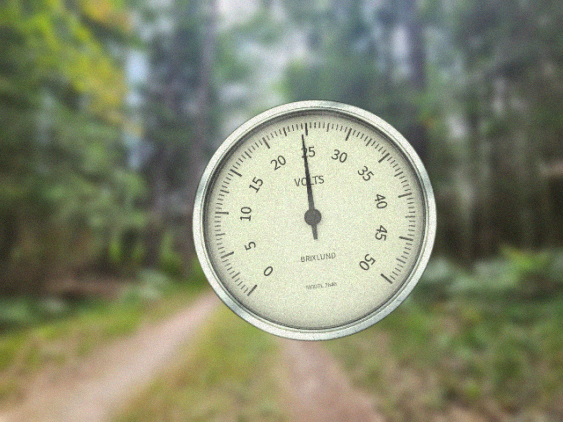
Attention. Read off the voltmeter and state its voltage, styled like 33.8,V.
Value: 24.5,V
